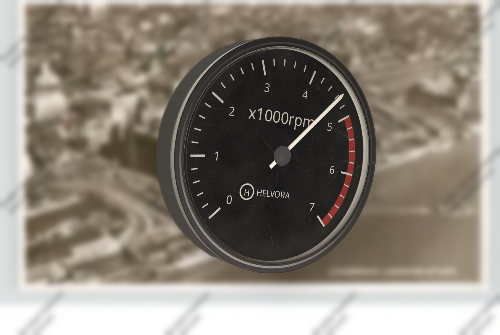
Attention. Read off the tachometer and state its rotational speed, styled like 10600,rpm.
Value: 4600,rpm
